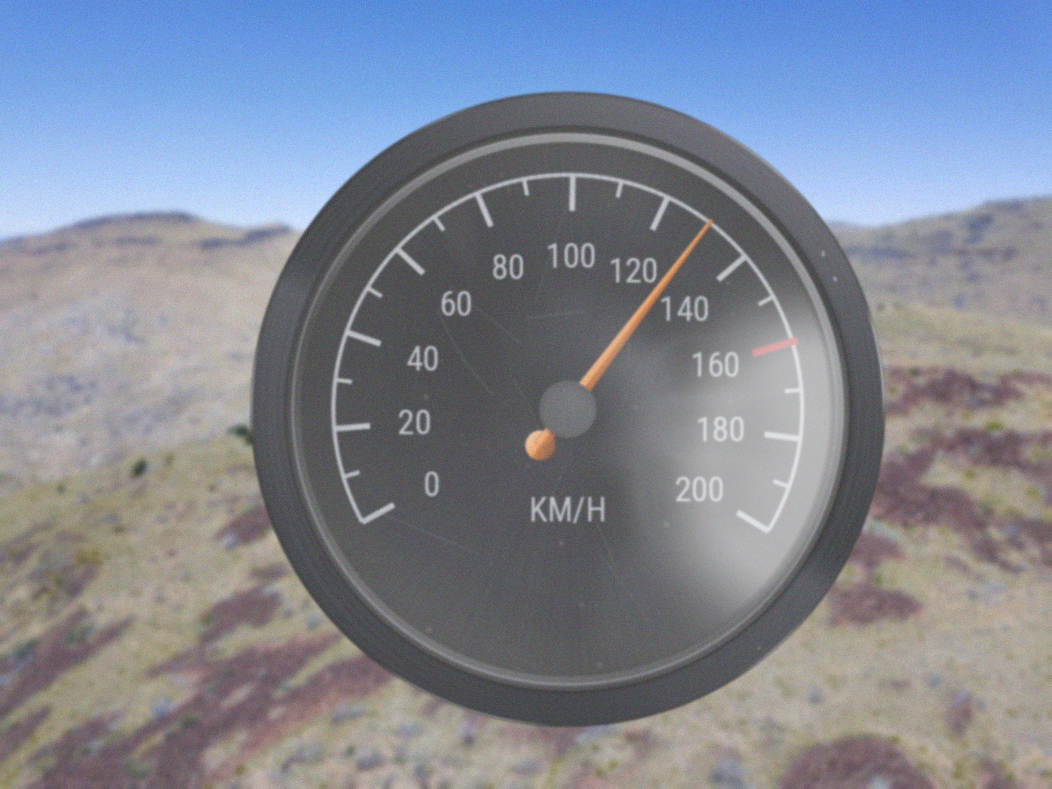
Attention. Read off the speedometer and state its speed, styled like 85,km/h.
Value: 130,km/h
